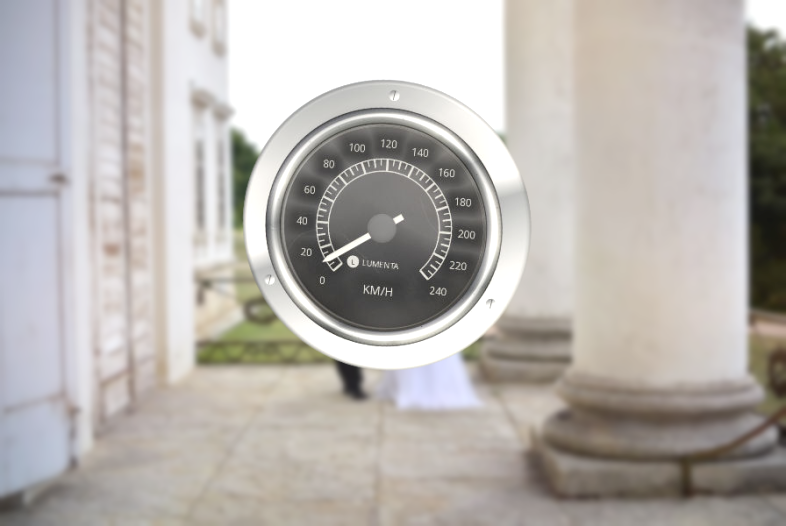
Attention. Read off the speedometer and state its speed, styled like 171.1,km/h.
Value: 10,km/h
